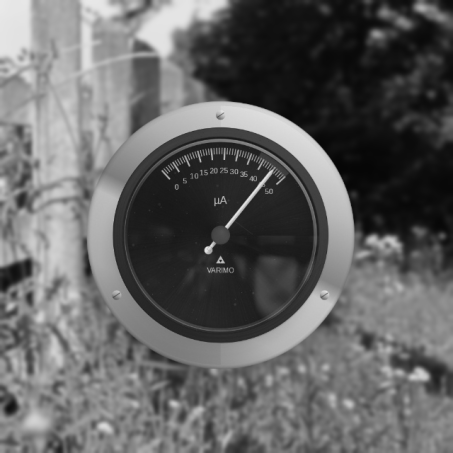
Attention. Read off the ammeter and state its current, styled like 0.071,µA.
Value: 45,µA
